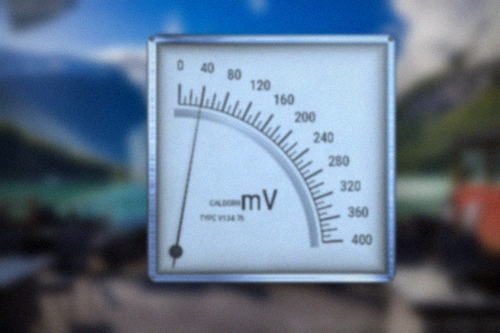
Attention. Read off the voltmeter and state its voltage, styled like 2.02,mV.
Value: 40,mV
